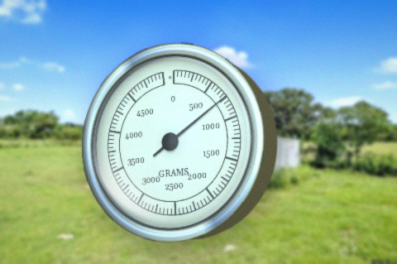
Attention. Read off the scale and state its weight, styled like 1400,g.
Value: 750,g
